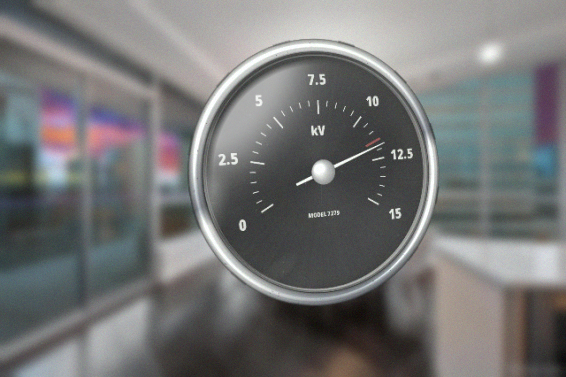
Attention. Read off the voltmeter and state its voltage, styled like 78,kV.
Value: 11.75,kV
